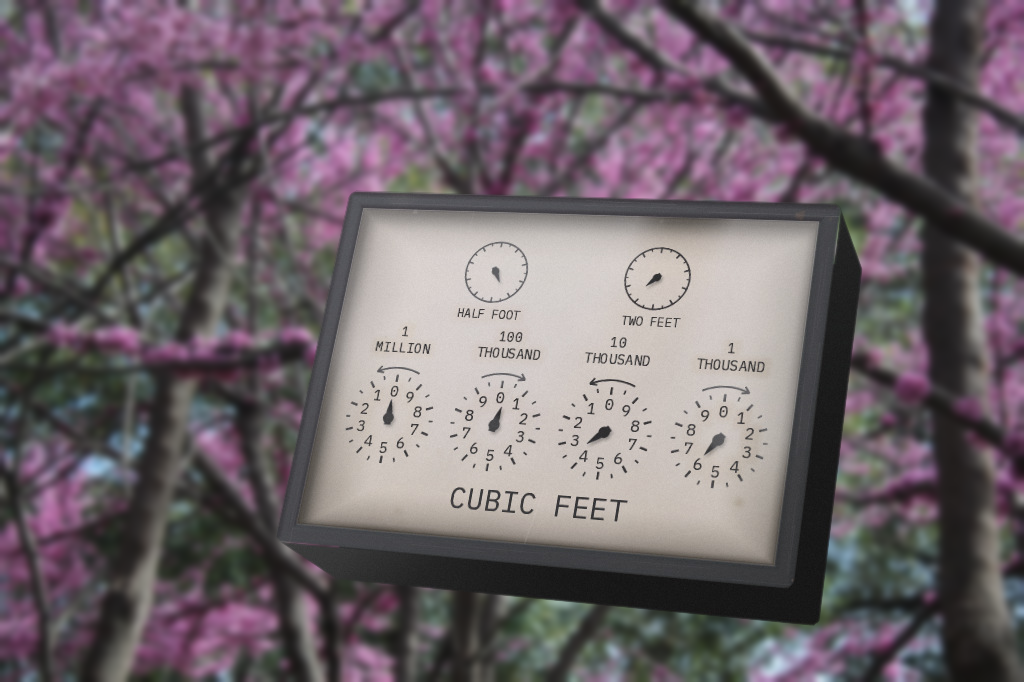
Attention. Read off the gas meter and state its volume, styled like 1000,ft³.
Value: 3600,ft³
